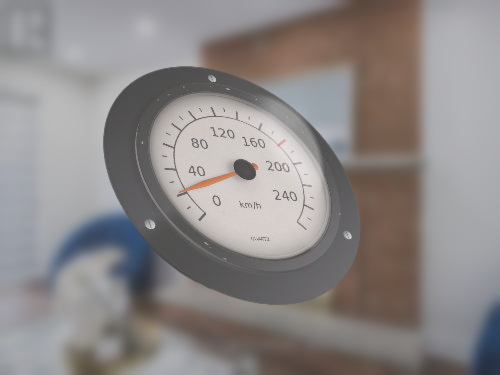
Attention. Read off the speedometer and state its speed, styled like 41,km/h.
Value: 20,km/h
